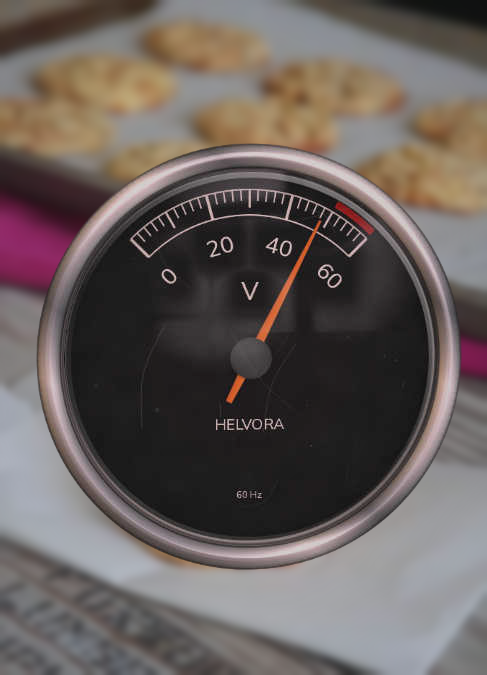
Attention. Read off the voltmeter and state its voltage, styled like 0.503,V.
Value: 48,V
